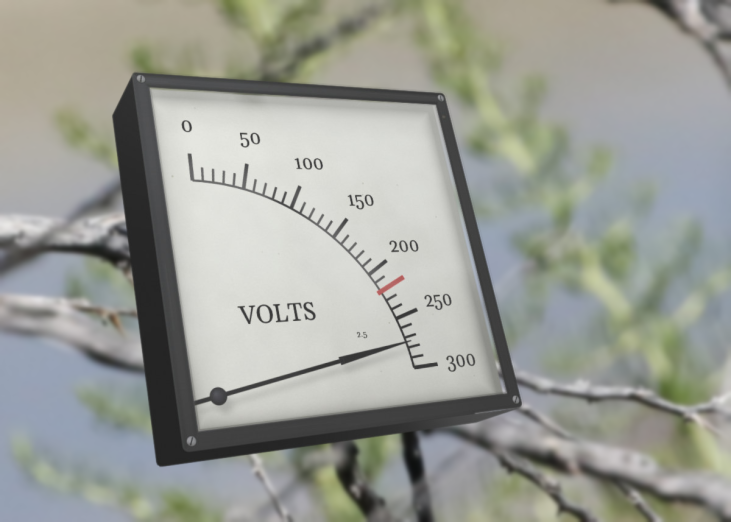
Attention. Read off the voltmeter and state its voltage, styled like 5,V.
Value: 275,V
